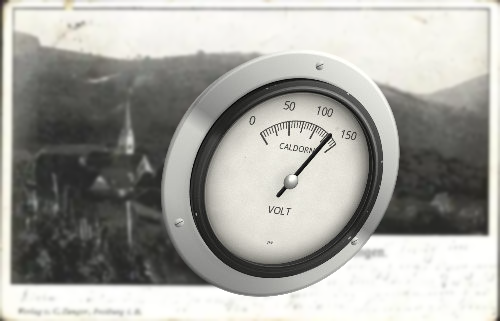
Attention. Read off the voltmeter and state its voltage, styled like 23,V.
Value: 125,V
